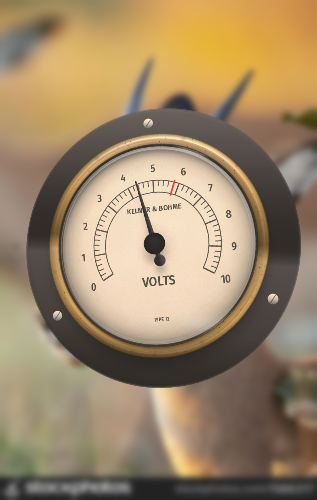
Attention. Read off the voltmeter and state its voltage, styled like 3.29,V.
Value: 4.4,V
